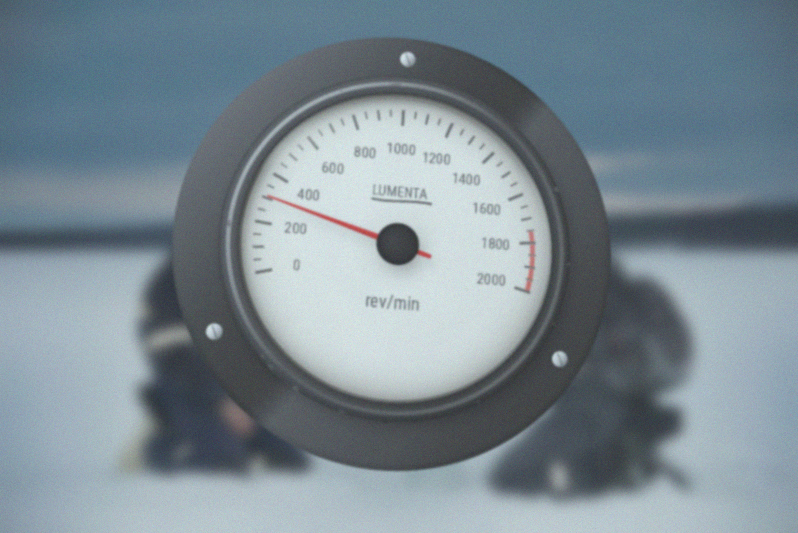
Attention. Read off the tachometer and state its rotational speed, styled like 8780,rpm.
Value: 300,rpm
